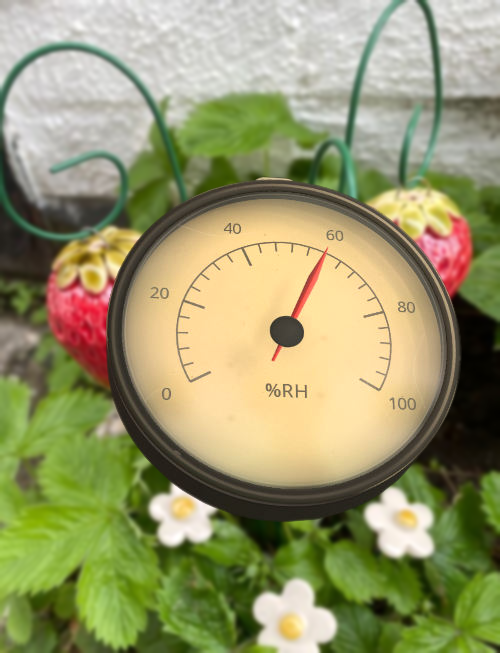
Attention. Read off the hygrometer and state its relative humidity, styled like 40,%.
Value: 60,%
